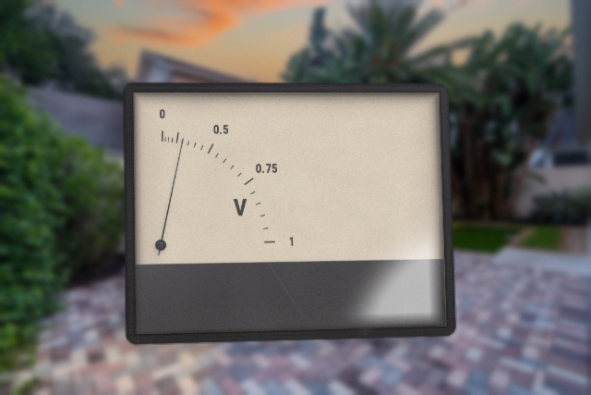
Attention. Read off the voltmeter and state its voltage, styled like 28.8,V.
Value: 0.3,V
